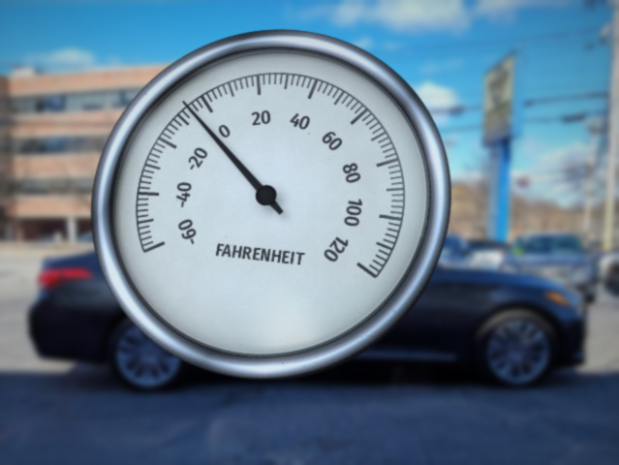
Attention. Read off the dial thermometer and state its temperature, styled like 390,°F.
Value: -6,°F
